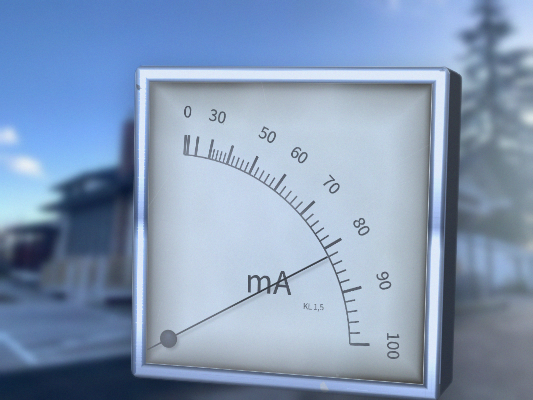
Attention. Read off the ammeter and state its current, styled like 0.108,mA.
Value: 82,mA
